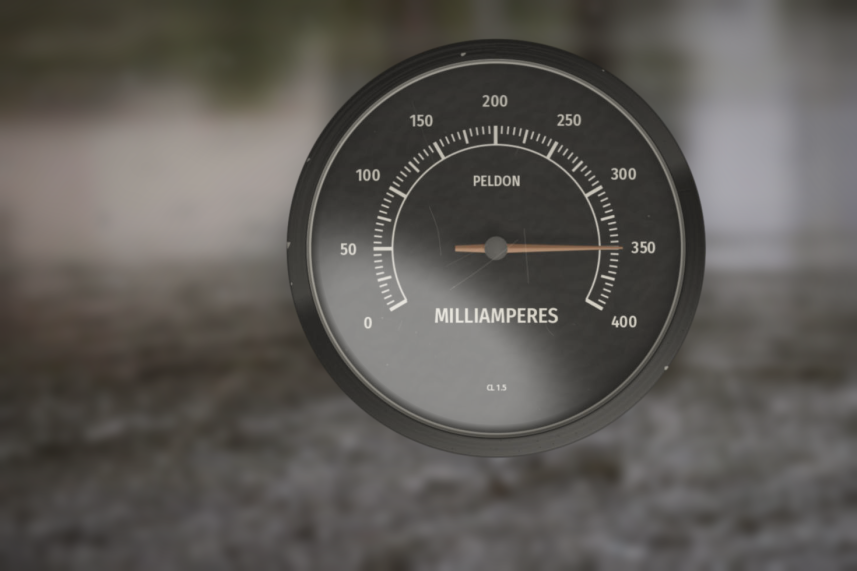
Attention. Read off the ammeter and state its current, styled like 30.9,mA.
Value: 350,mA
